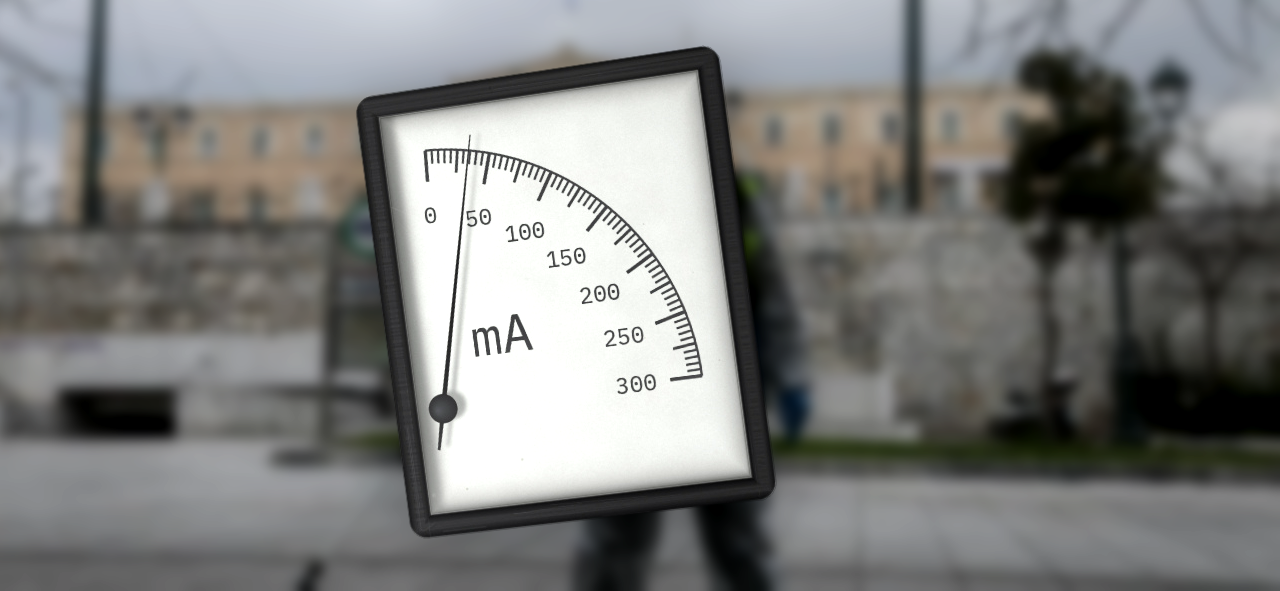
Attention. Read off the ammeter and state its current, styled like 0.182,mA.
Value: 35,mA
